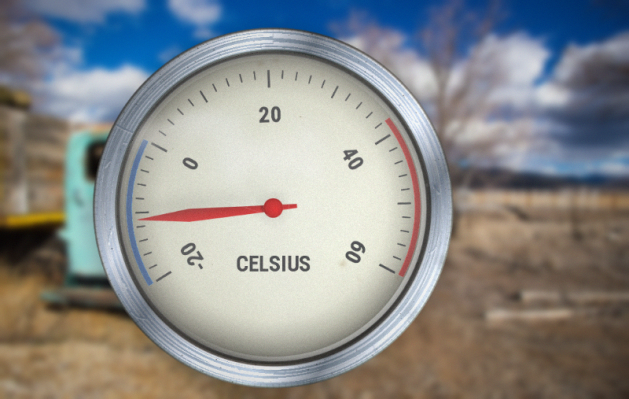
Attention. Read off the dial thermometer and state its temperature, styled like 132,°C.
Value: -11,°C
